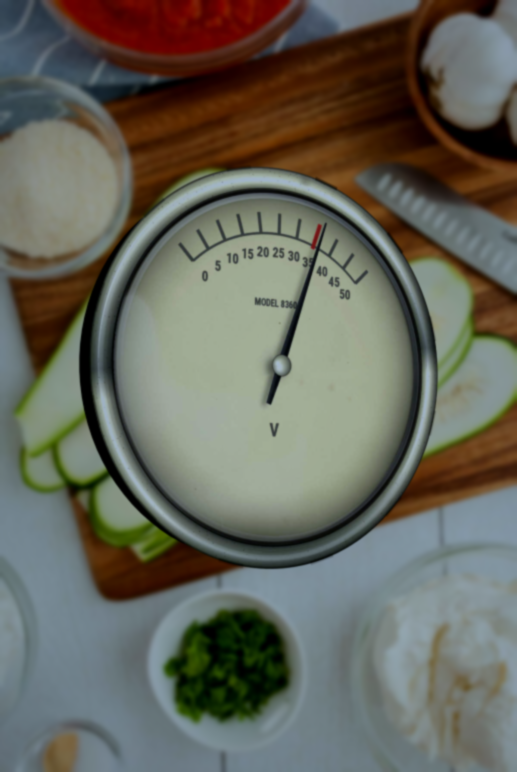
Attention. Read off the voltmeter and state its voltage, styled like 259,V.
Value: 35,V
